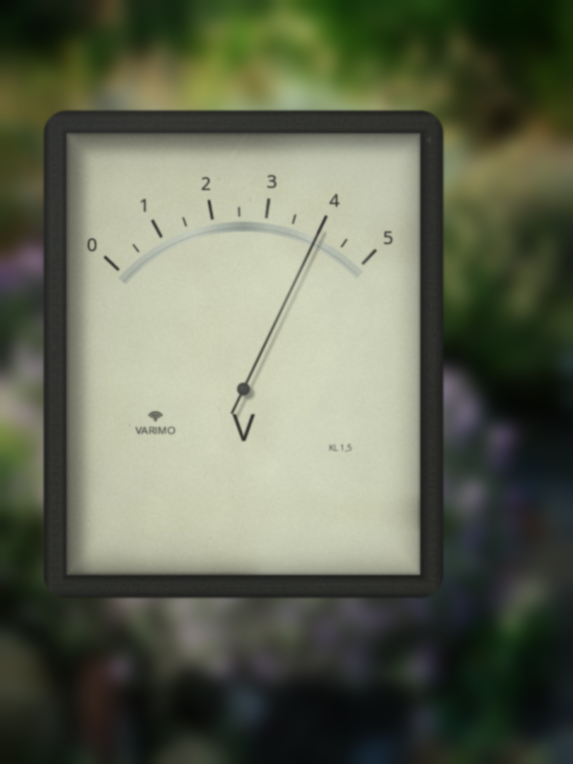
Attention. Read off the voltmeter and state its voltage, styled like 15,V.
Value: 4,V
